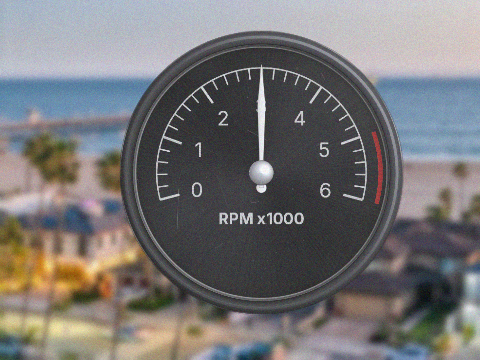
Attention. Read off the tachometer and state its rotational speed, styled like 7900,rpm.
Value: 3000,rpm
